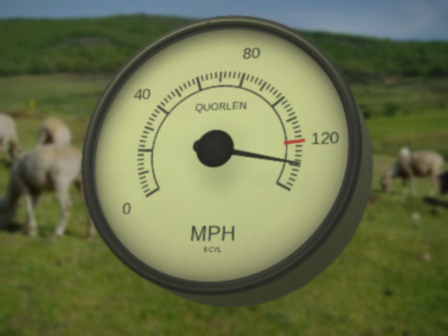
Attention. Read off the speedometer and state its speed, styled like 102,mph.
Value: 130,mph
